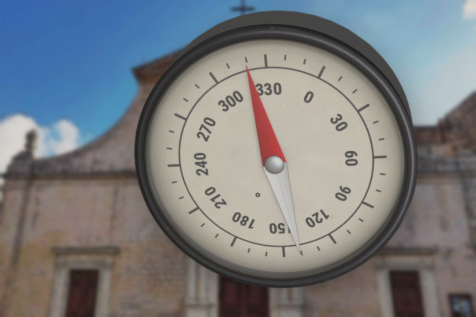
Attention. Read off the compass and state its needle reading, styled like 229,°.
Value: 320,°
